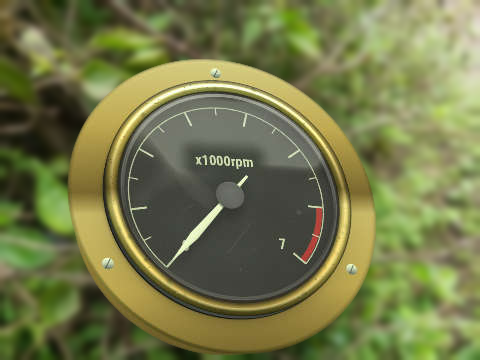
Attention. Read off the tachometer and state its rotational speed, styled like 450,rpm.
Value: 0,rpm
